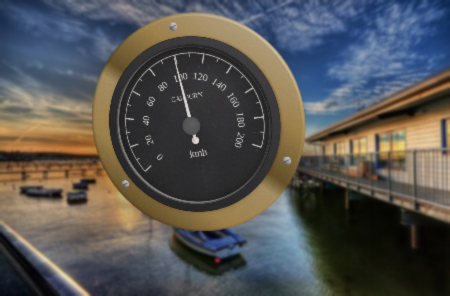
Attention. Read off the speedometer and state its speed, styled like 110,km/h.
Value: 100,km/h
